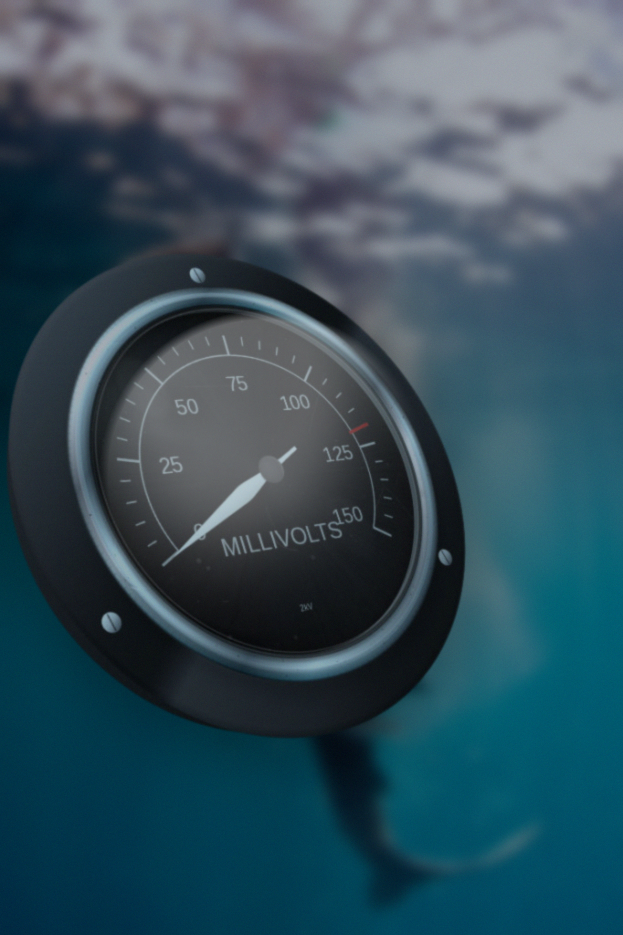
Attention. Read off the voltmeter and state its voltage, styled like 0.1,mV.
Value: 0,mV
